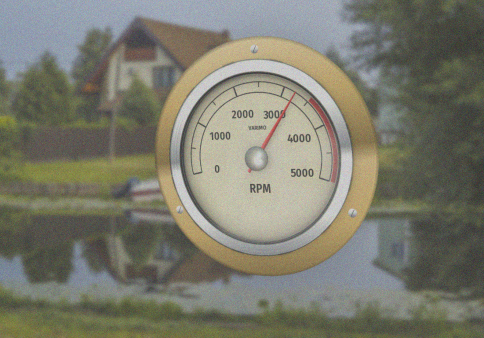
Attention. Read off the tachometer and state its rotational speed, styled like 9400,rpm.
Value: 3250,rpm
